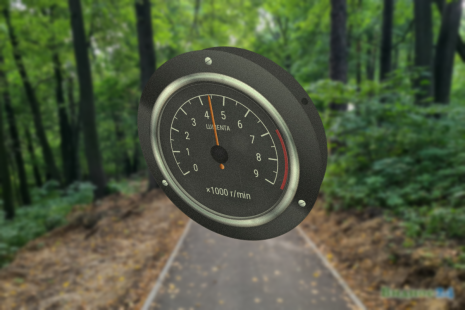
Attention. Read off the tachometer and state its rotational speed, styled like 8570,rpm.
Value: 4500,rpm
